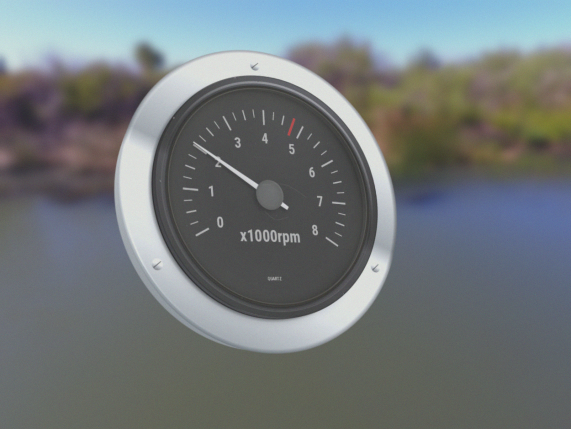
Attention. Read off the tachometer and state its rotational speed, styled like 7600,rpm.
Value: 2000,rpm
